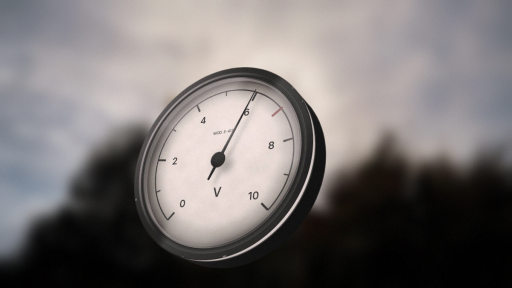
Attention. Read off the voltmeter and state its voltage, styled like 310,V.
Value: 6,V
